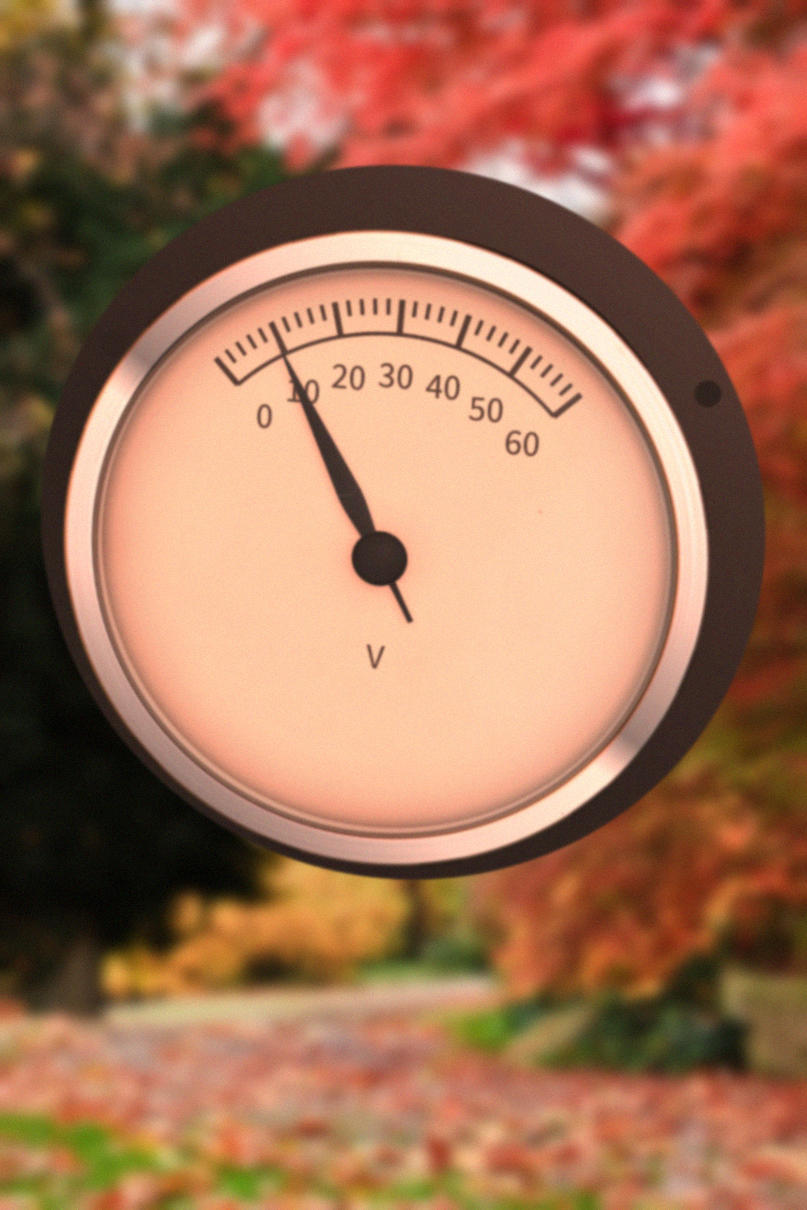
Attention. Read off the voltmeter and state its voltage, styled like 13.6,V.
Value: 10,V
